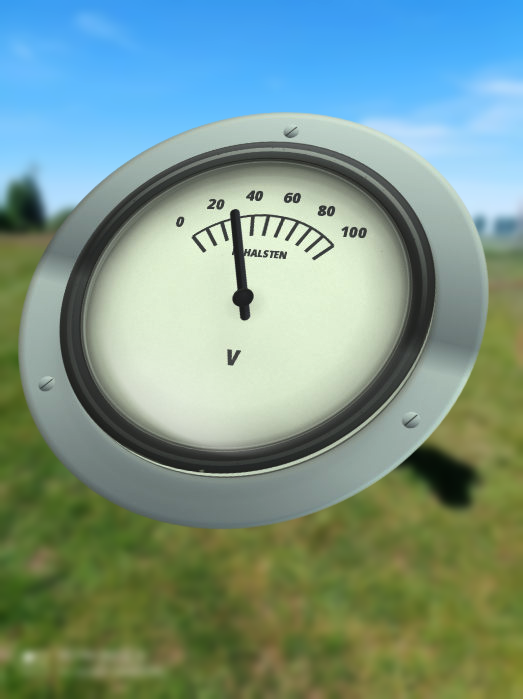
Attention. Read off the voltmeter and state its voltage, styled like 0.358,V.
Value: 30,V
